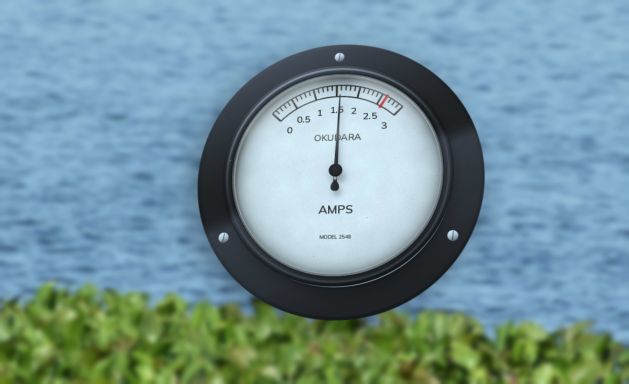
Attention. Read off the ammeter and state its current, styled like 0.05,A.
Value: 1.6,A
